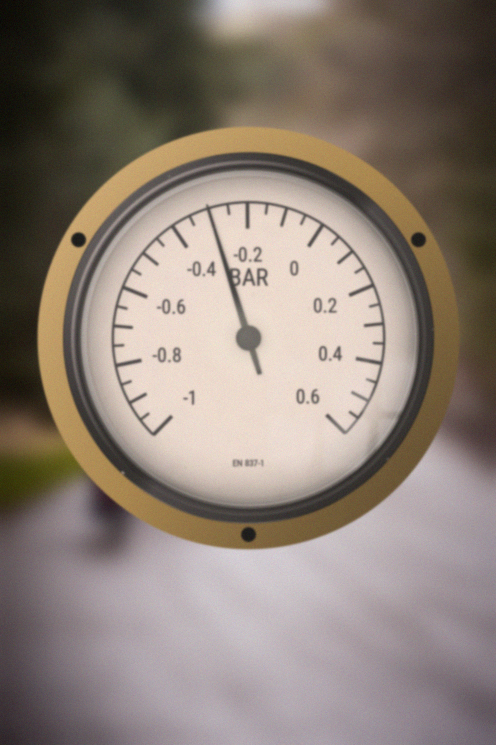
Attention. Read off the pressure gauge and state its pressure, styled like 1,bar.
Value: -0.3,bar
